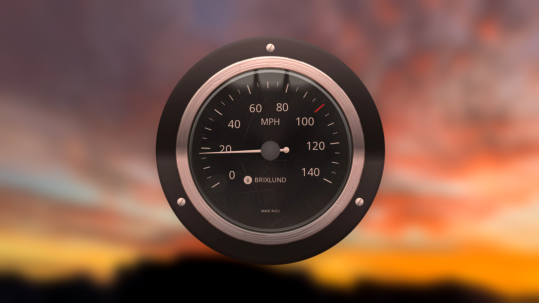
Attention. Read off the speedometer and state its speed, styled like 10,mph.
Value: 17.5,mph
